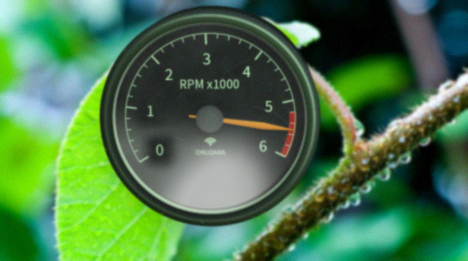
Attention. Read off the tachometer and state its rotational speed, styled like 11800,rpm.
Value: 5500,rpm
